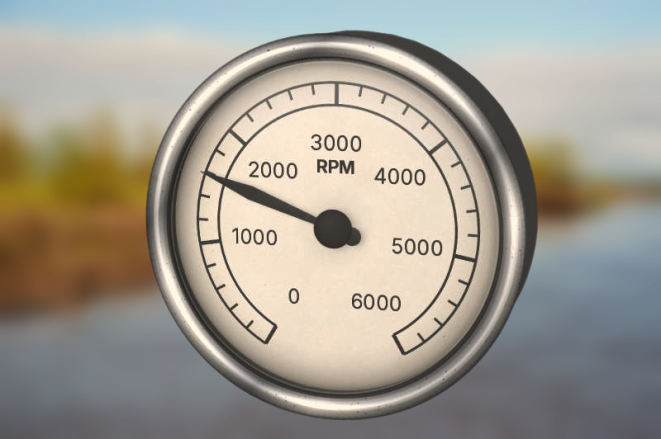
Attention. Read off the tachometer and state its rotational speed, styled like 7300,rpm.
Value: 1600,rpm
